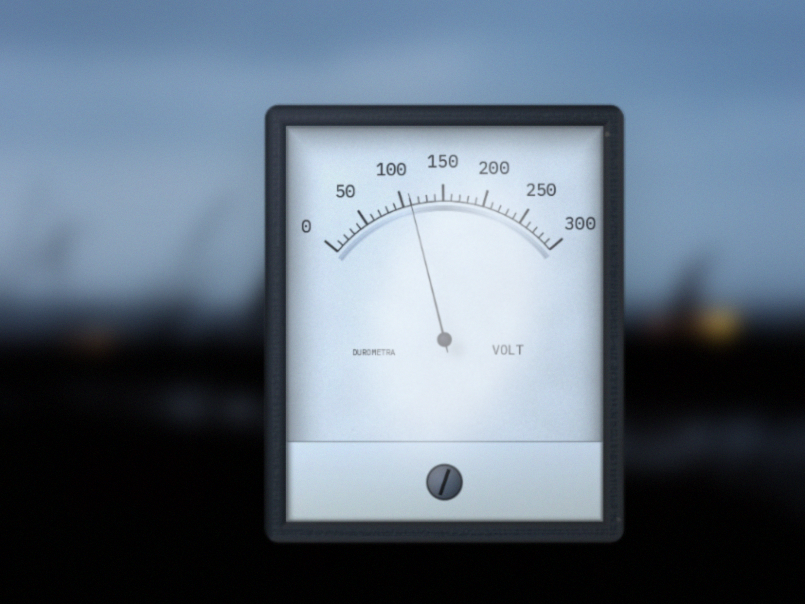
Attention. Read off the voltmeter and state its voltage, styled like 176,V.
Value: 110,V
